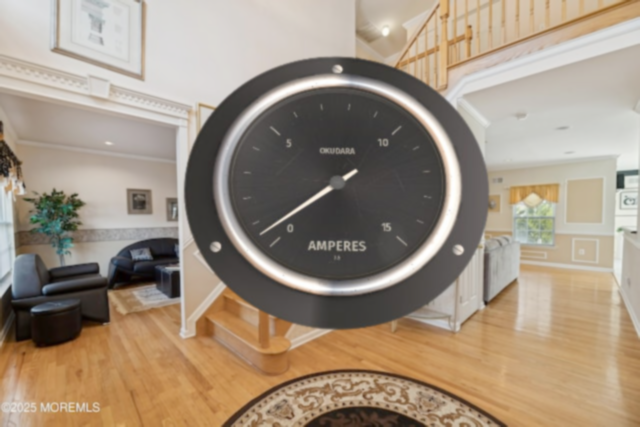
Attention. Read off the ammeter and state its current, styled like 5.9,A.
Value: 0.5,A
